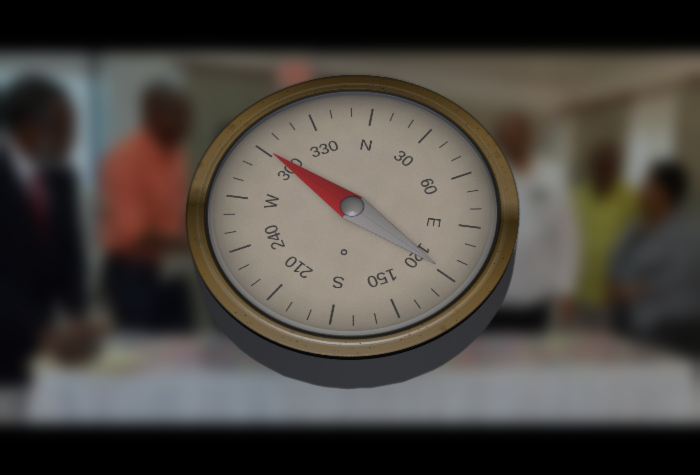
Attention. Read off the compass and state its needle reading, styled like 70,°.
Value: 300,°
